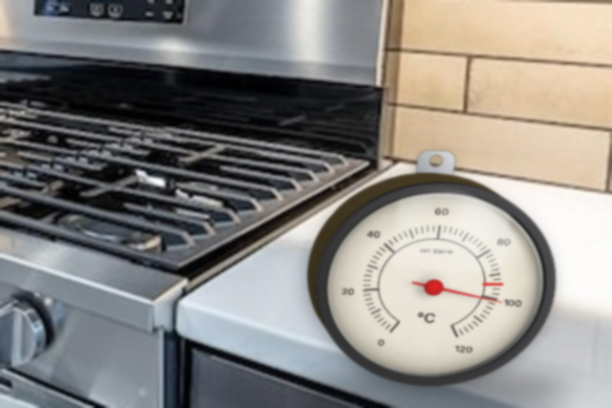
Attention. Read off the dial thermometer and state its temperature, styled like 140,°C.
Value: 100,°C
